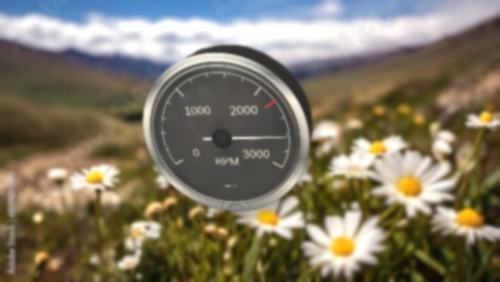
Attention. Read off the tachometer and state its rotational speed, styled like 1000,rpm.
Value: 2600,rpm
